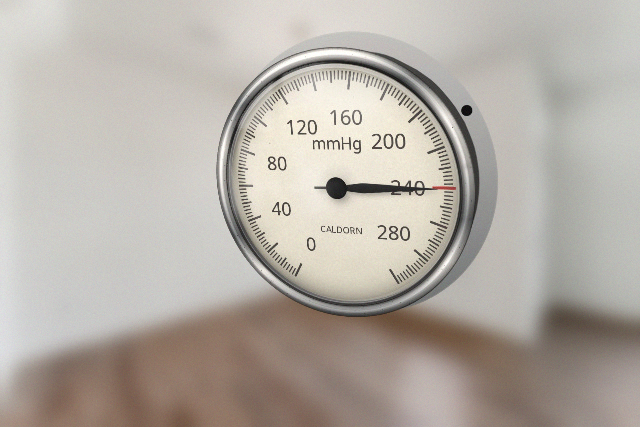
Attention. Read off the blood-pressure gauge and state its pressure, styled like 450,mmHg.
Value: 240,mmHg
